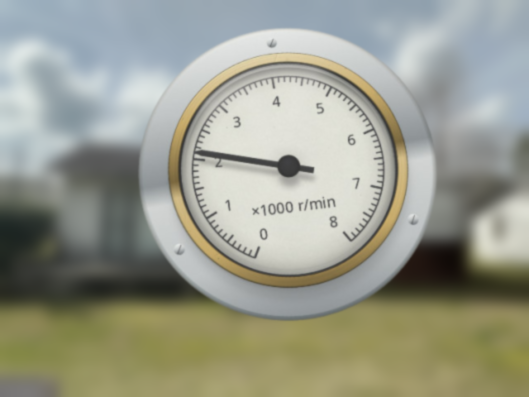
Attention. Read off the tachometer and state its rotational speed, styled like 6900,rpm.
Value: 2100,rpm
